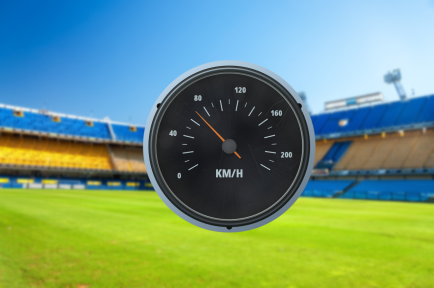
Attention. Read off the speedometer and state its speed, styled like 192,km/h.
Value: 70,km/h
